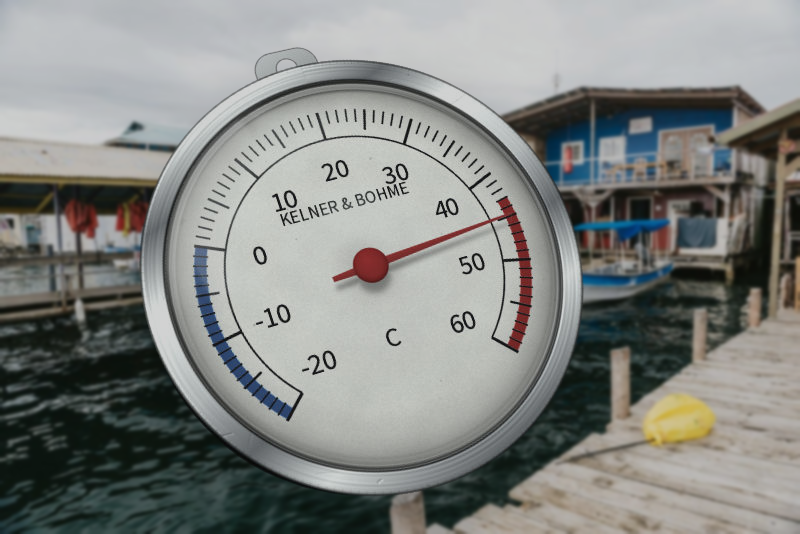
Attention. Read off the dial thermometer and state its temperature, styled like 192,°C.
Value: 45,°C
